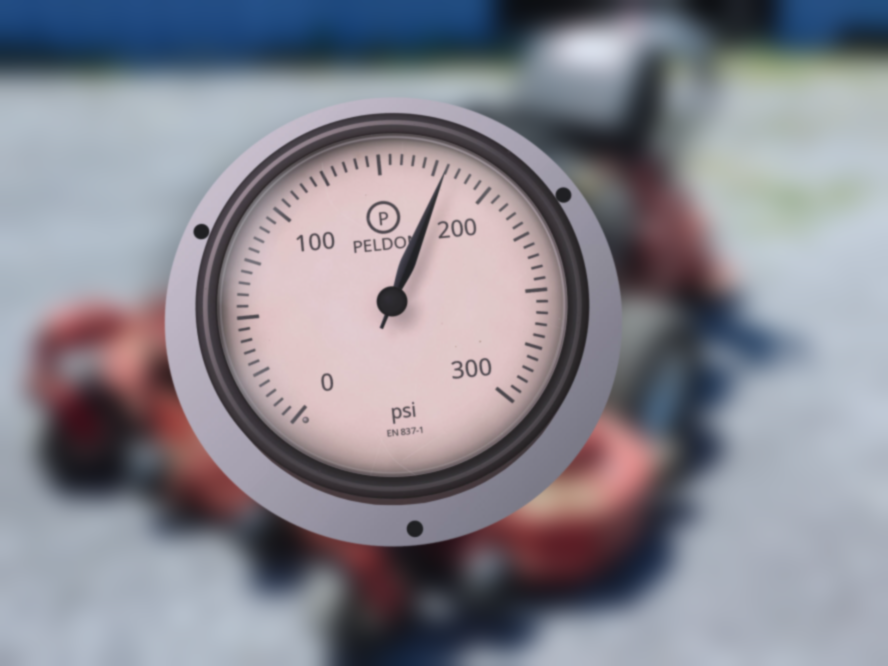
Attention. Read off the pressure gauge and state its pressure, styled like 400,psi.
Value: 180,psi
